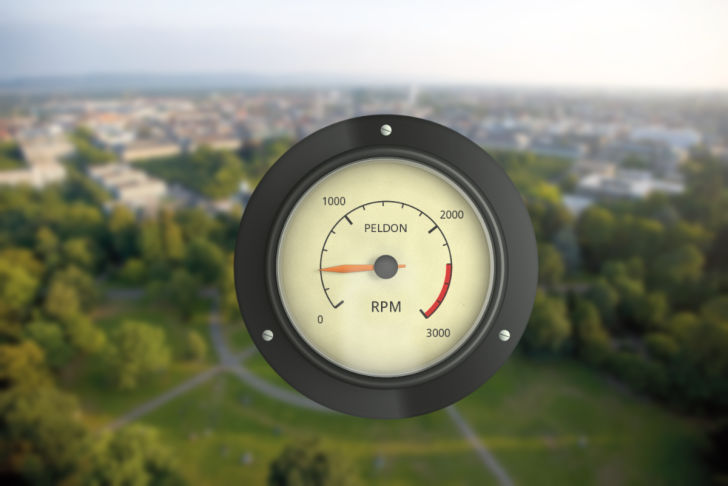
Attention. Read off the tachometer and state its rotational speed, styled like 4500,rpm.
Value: 400,rpm
